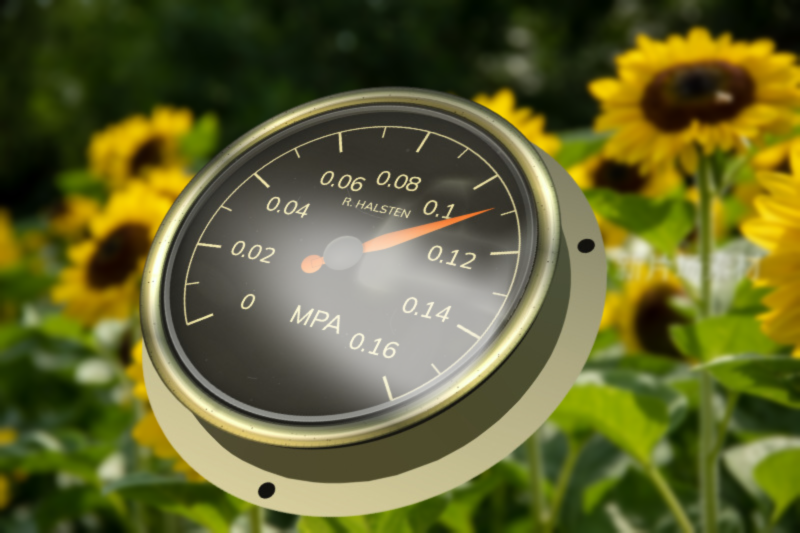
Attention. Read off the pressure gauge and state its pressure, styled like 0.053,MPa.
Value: 0.11,MPa
